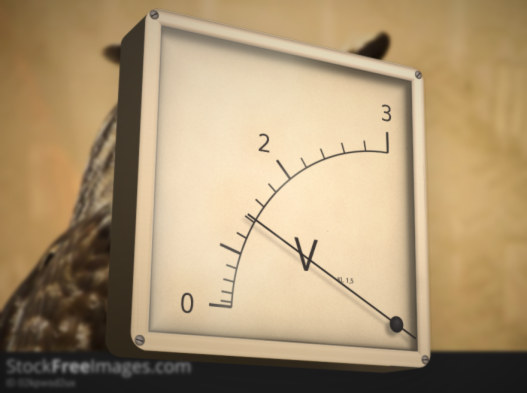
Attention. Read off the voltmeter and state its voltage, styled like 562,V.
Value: 1.4,V
